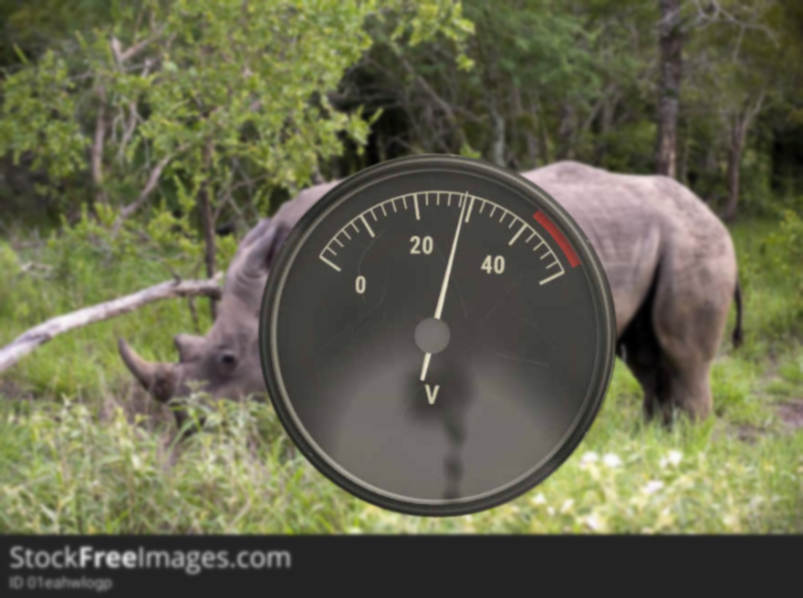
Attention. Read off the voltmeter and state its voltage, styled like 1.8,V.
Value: 29,V
